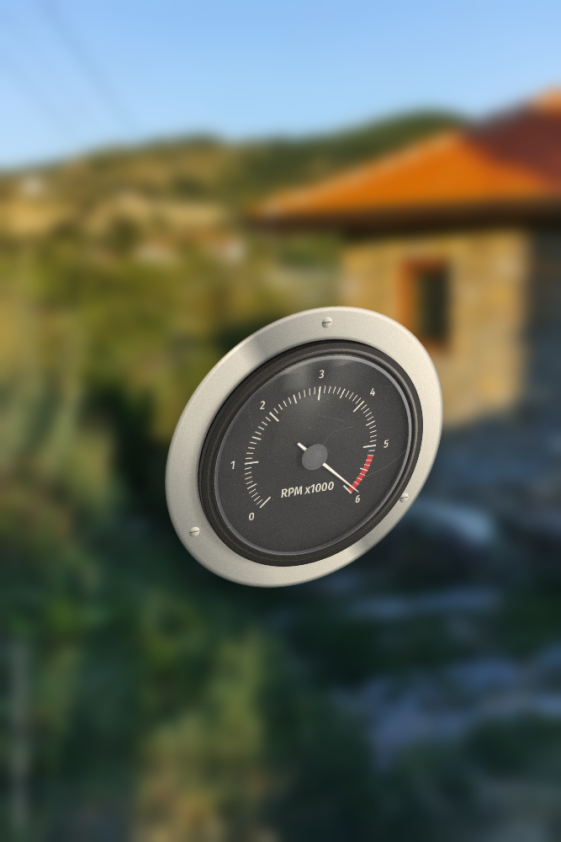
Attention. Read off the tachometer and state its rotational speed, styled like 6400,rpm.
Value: 5900,rpm
